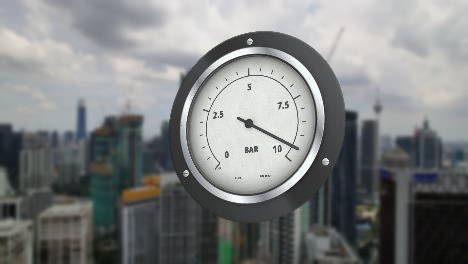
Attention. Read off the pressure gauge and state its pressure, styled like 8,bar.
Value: 9.5,bar
